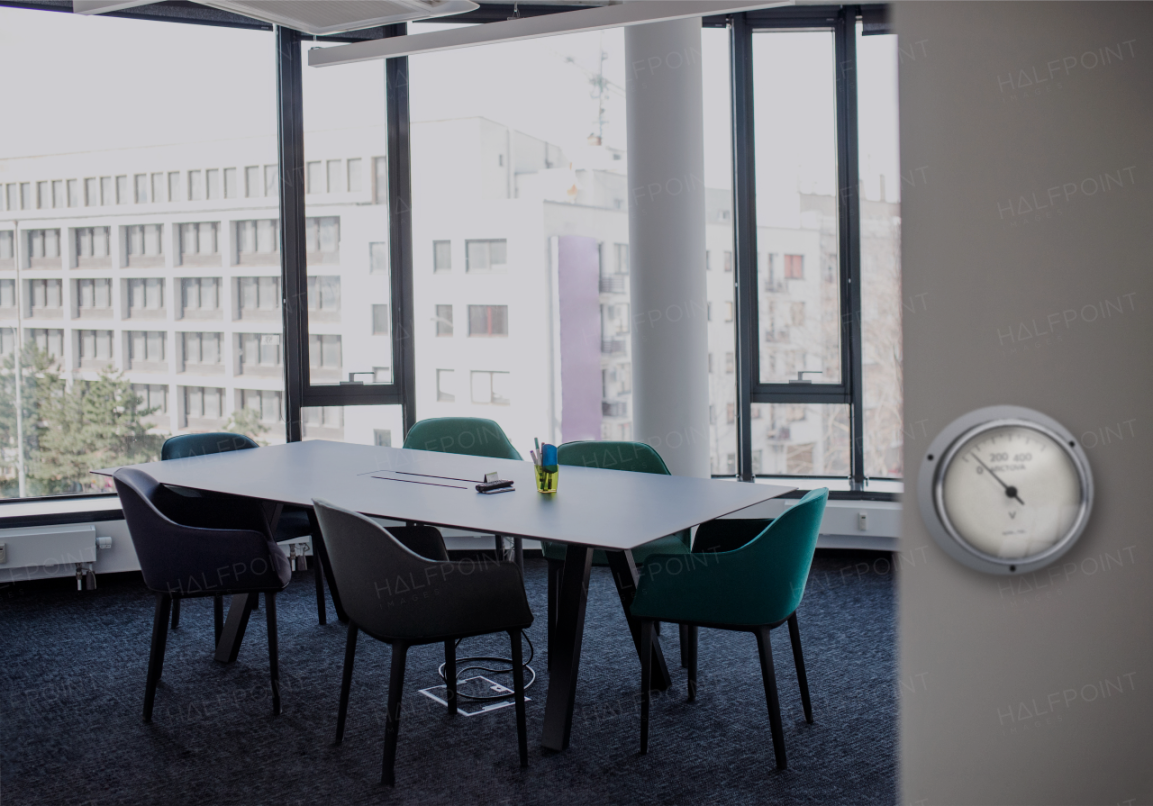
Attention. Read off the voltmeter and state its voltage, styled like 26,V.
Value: 50,V
